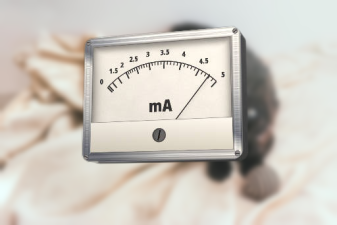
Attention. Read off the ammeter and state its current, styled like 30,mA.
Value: 4.8,mA
